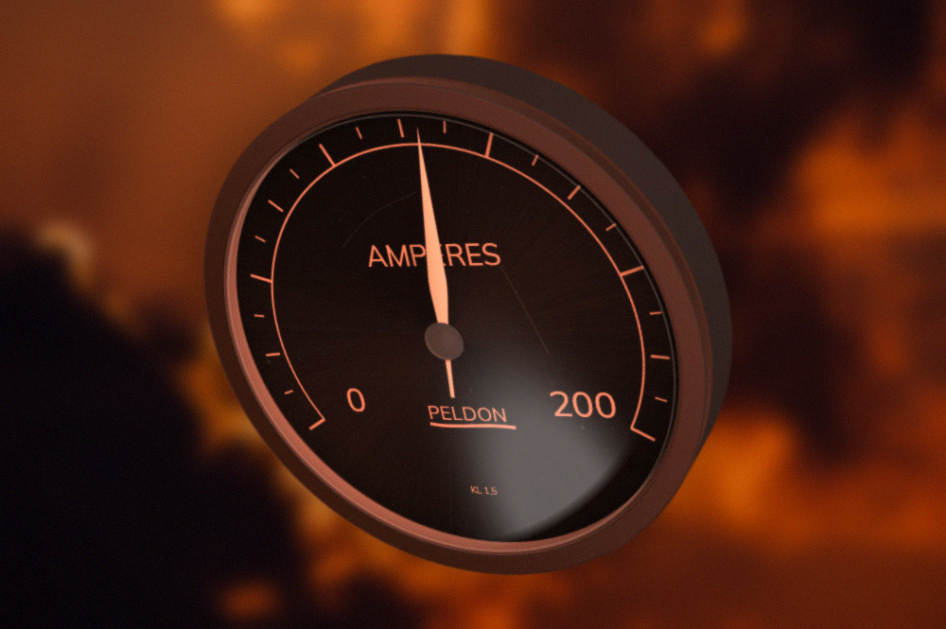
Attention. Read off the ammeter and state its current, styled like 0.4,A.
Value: 105,A
